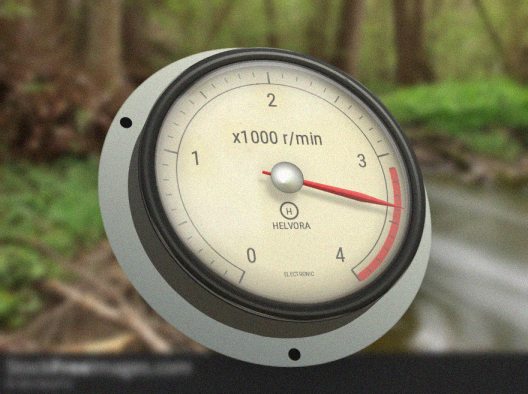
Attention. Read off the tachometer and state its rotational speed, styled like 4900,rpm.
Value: 3400,rpm
